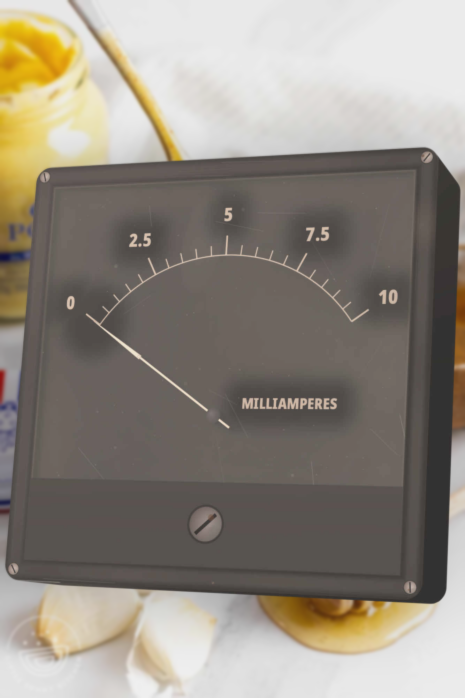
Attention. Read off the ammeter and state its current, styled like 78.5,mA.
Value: 0,mA
